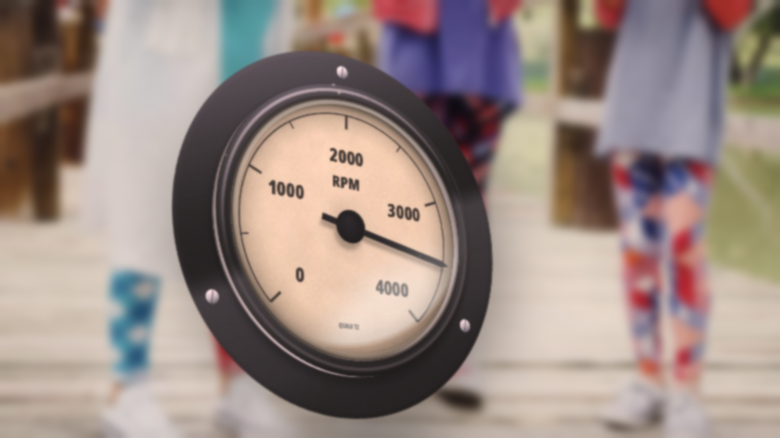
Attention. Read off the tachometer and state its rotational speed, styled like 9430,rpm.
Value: 3500,rpm
